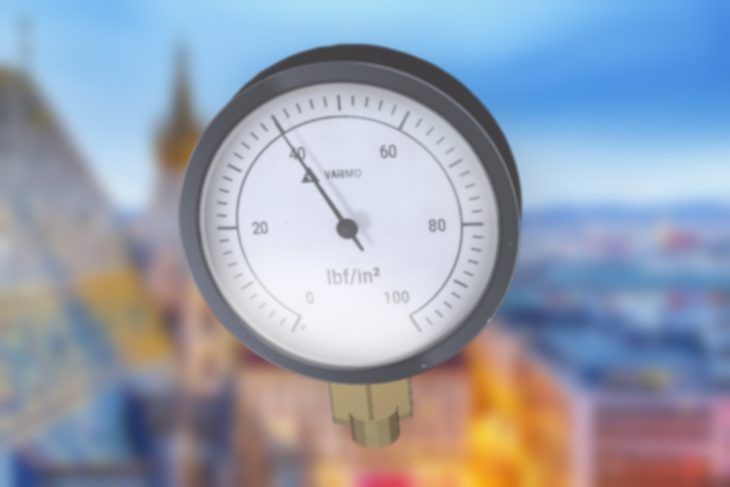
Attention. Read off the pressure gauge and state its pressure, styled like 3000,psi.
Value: 40,psi
